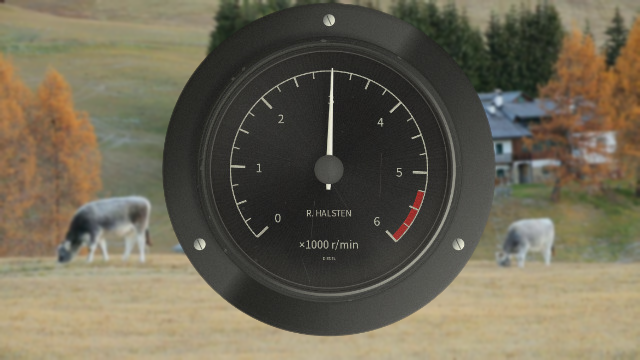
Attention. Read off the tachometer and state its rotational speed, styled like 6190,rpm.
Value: 3000,rpm
